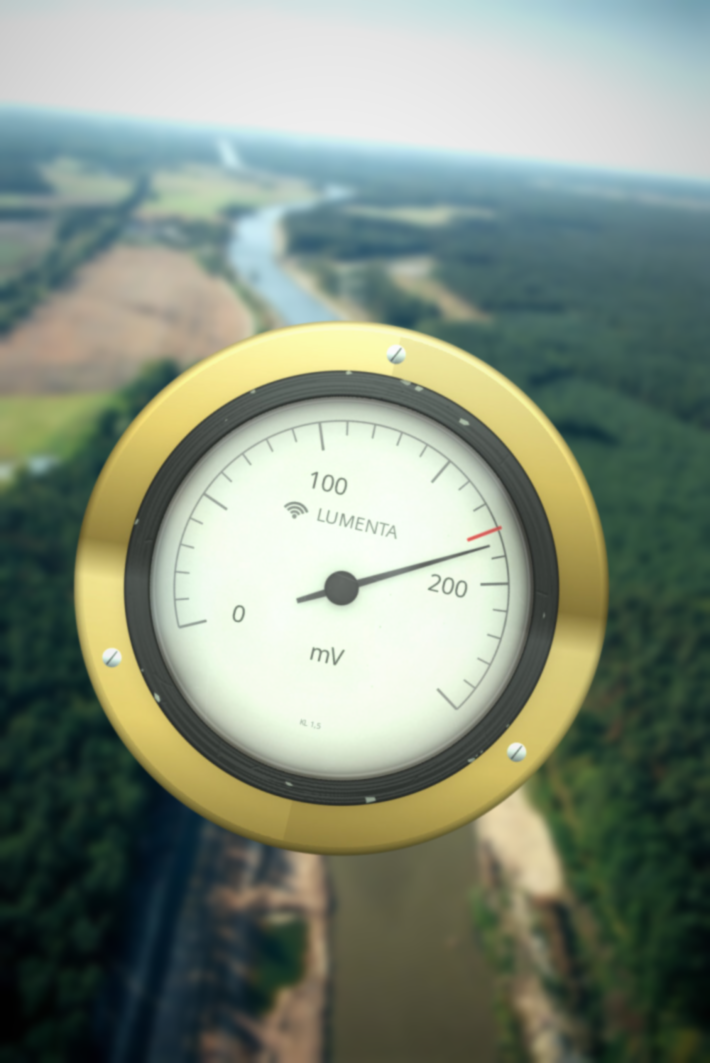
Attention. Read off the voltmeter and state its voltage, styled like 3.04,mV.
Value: 185,mV
